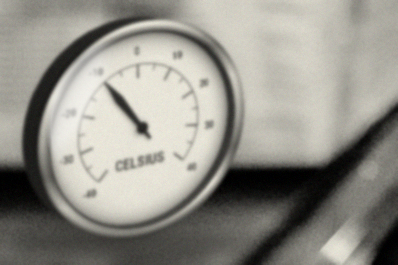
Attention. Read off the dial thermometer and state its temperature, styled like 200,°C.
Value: -10,°C
